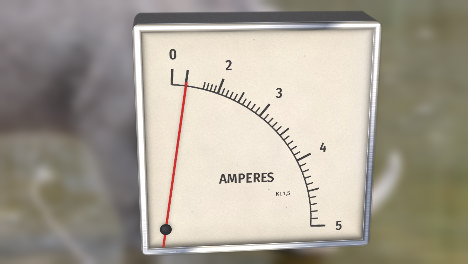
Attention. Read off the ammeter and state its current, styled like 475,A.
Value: 1,A
